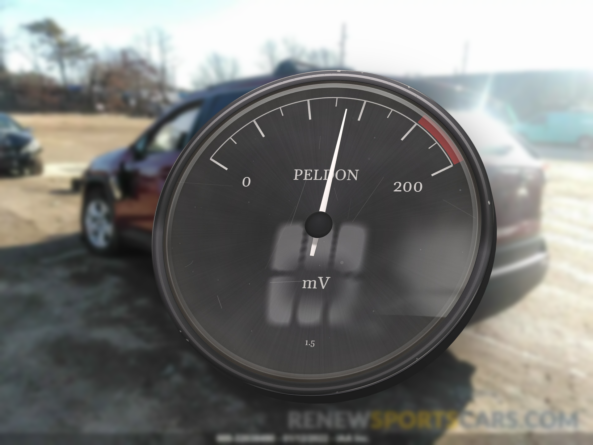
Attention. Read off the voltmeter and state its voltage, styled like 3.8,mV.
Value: 110,mV
